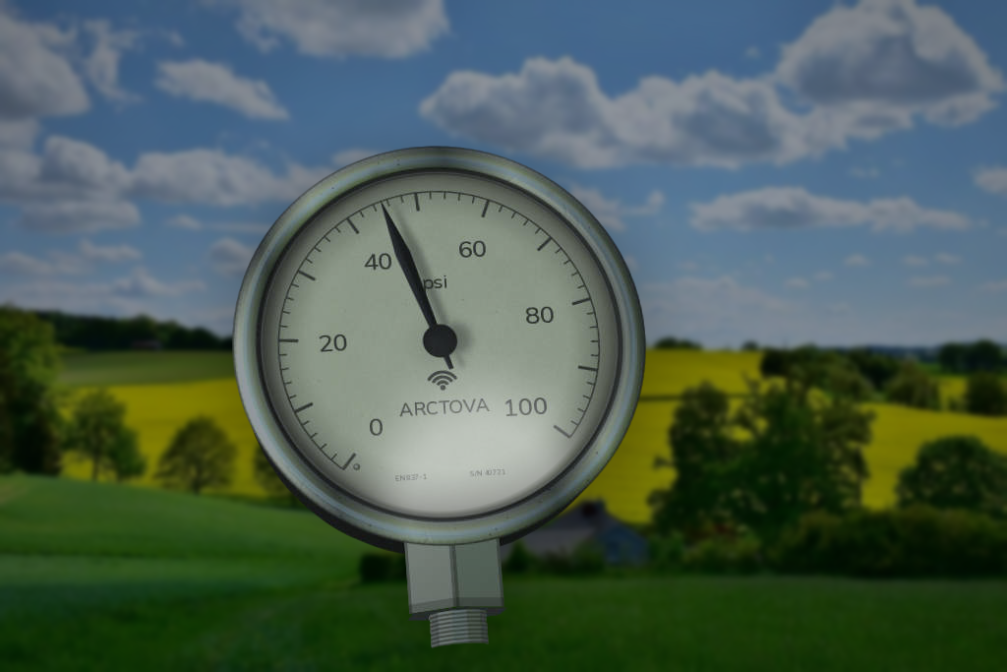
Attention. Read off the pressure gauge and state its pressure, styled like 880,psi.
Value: 45,psi
